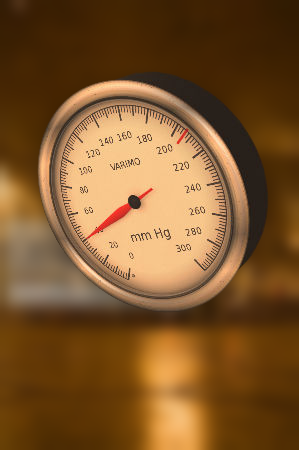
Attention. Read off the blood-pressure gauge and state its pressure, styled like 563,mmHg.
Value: 40,mmHg
